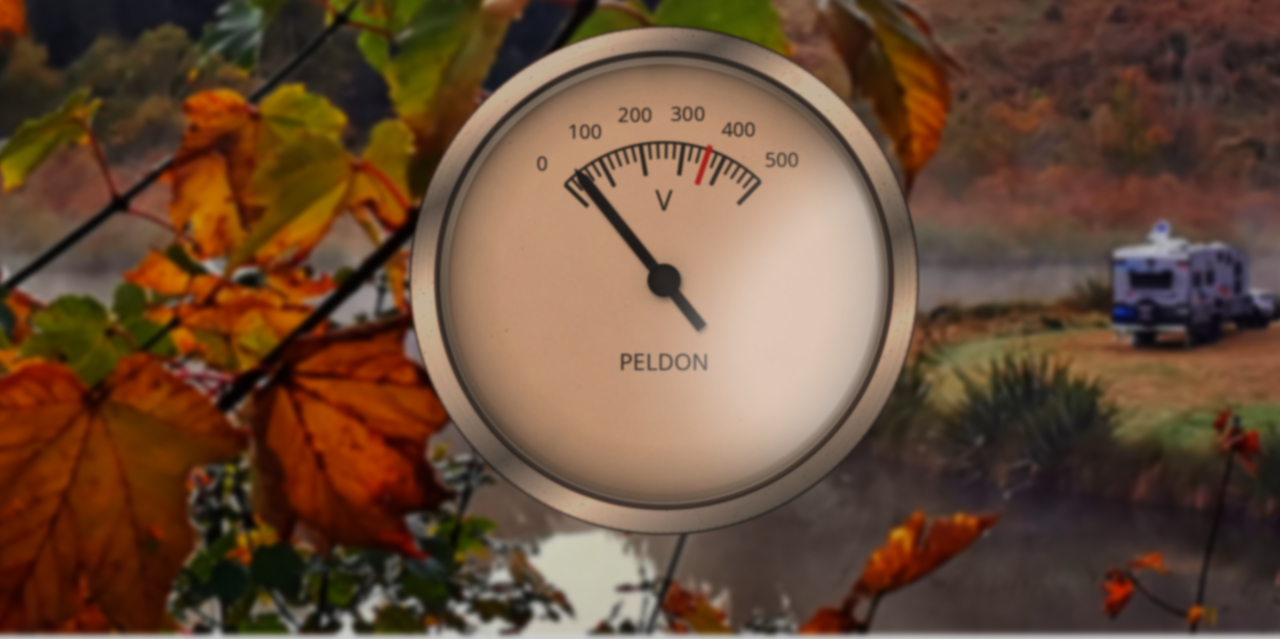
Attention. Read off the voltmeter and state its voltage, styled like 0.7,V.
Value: 40,V
